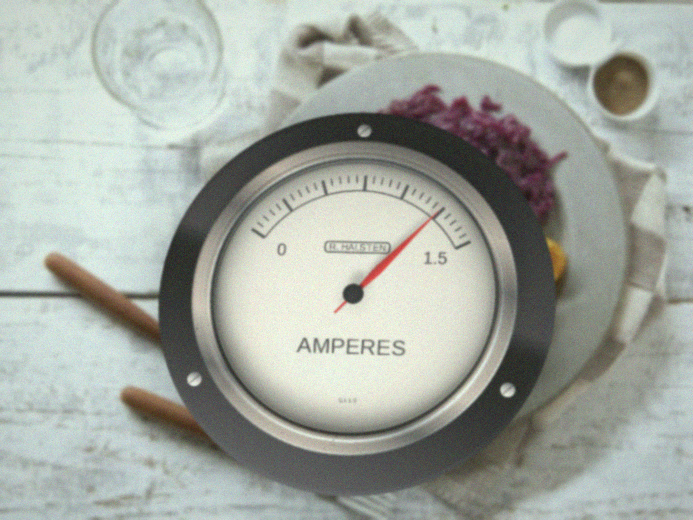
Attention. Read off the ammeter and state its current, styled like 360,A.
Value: 1.25,A
